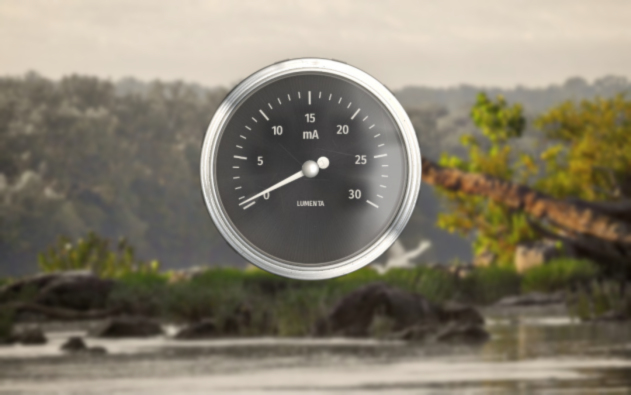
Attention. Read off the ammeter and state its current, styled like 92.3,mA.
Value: 0.5,mA
